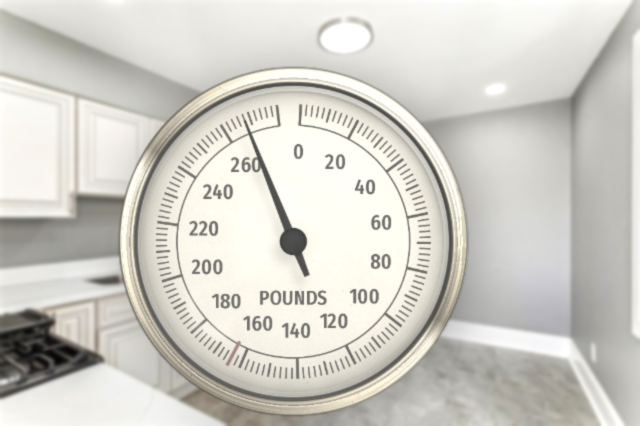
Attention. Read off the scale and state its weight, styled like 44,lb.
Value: 268,lb
